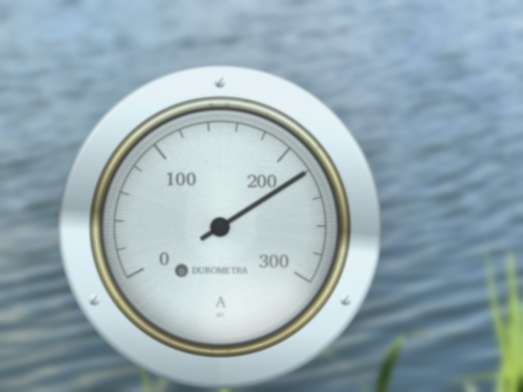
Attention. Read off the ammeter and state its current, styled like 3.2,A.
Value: 220,A
